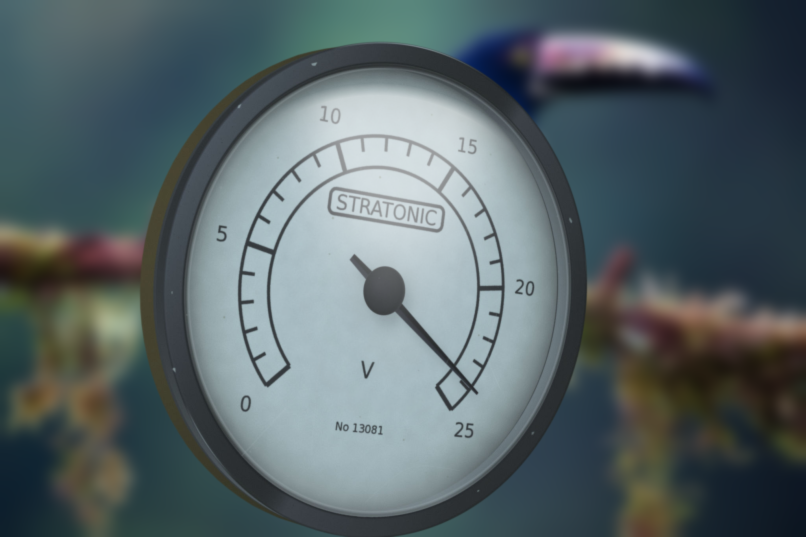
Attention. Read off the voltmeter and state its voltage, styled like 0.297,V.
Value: 24,V
